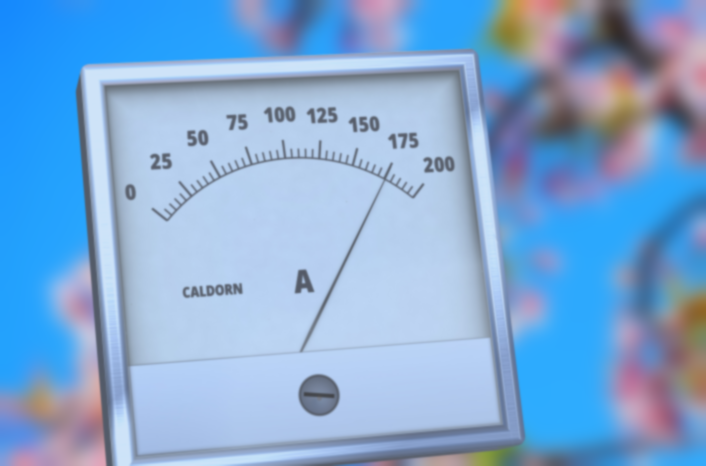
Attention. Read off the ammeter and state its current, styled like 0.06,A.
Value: 175,A
